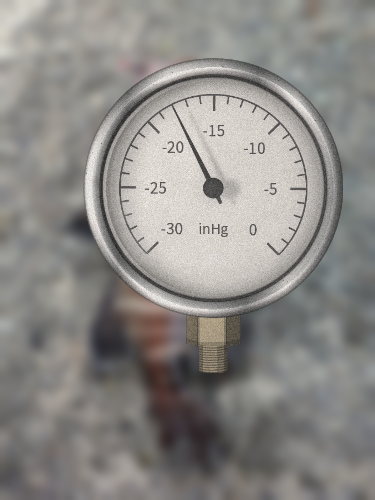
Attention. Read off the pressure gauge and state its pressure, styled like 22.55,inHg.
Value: -18,inHg
